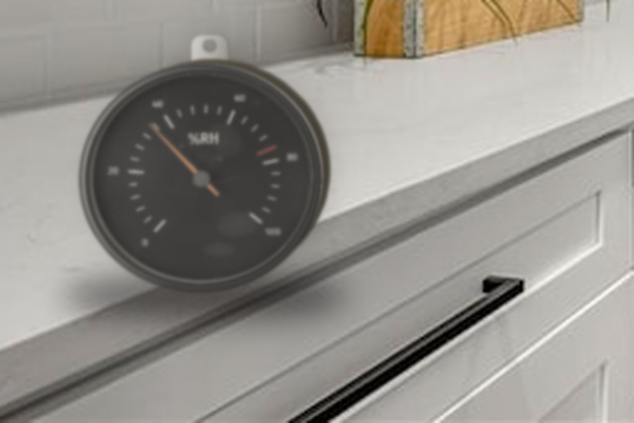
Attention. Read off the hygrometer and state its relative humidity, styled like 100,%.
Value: 36,%
